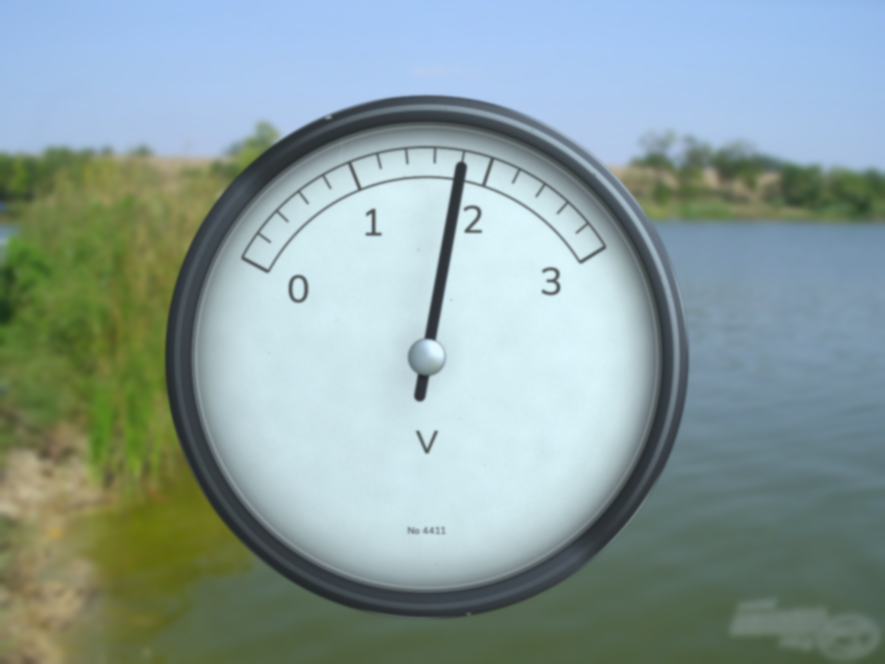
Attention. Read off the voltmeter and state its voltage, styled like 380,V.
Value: 1.8,V
